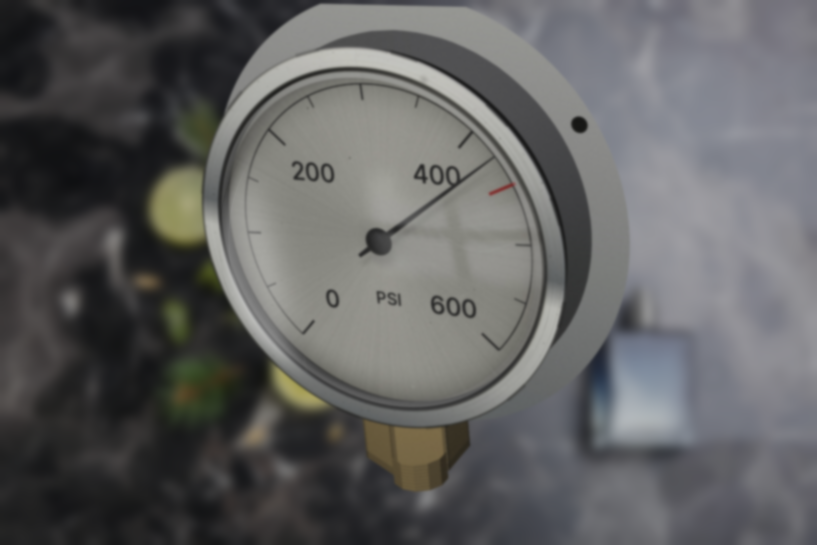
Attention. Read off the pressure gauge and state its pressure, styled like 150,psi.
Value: 425,psi
